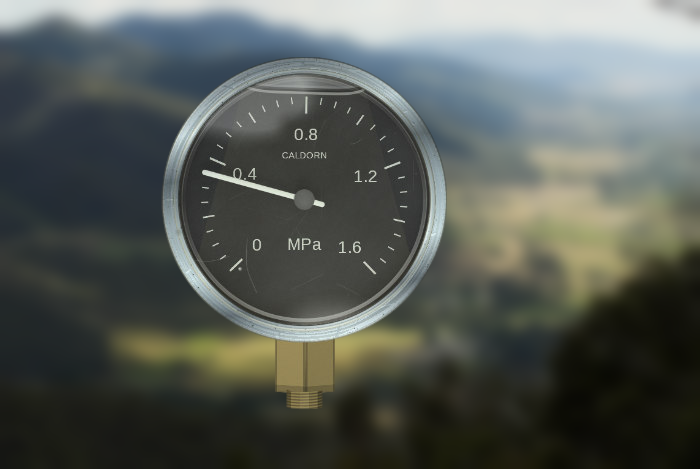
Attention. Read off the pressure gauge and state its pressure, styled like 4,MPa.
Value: 0.35,MPa
